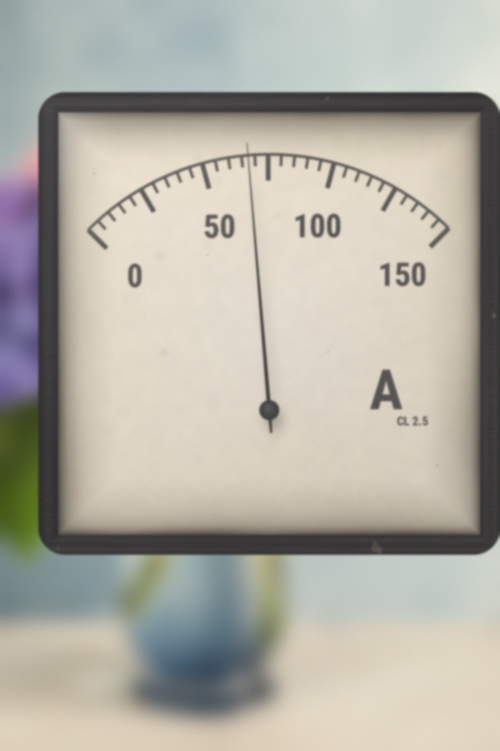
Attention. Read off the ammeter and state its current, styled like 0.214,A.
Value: 67.5,A
